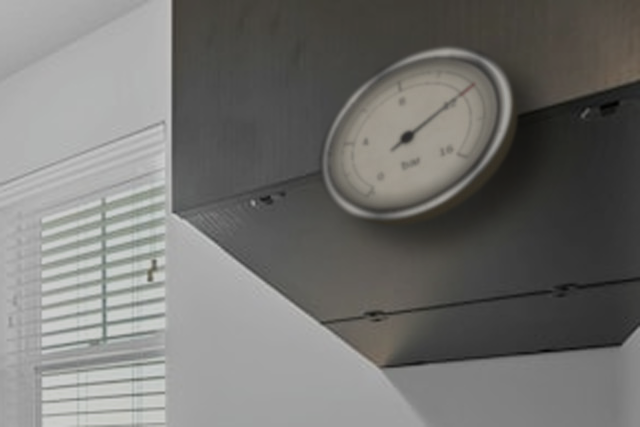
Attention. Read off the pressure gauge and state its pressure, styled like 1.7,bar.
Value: 12,bar
